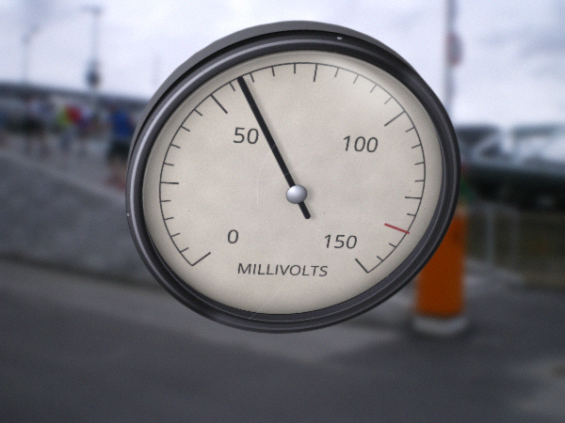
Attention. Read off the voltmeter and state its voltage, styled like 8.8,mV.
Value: 57.5,mV
